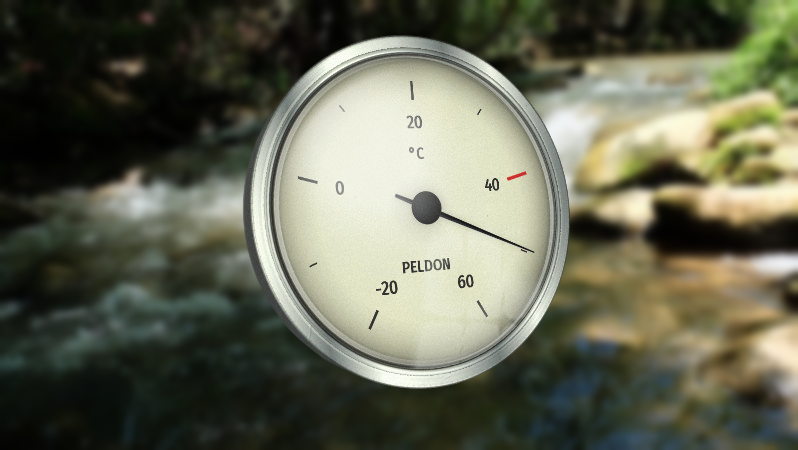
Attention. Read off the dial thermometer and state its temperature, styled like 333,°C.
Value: 50,°C
